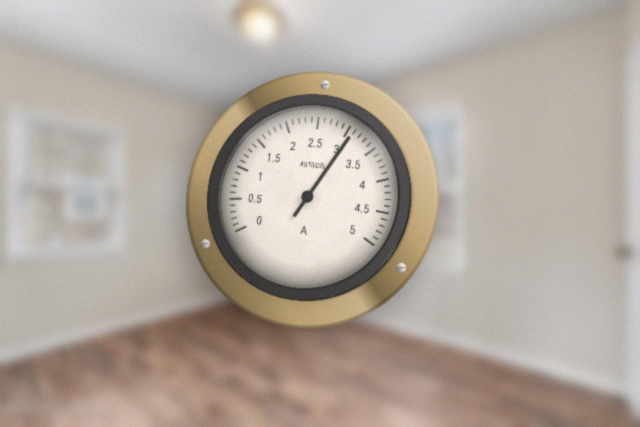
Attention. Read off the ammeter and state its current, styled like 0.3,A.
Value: 3.1,A
